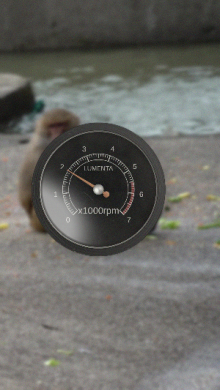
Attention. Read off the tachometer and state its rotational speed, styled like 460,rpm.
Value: 2000,rpm
